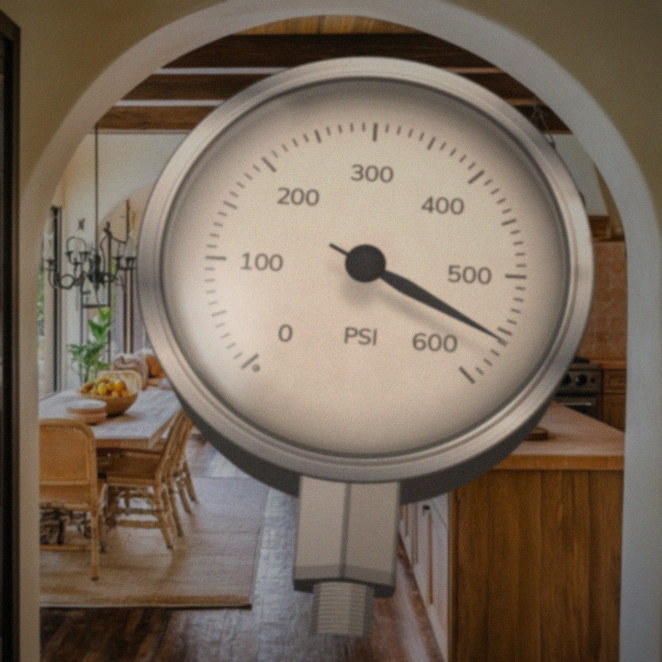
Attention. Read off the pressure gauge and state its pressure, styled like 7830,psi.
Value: 560,psi
